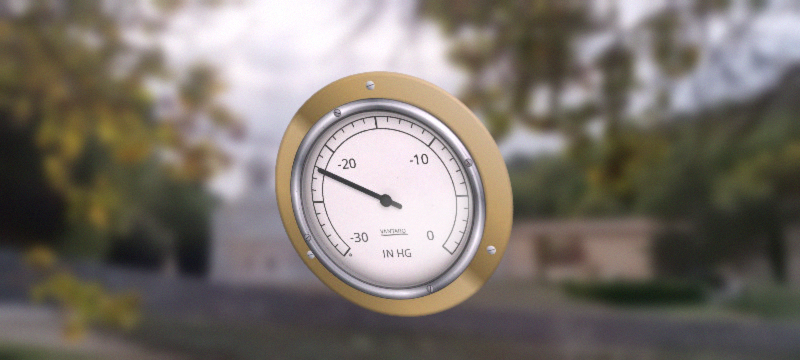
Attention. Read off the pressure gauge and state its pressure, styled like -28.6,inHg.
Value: -22,inHg
